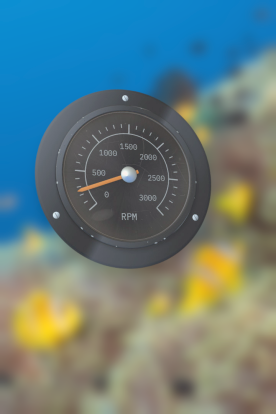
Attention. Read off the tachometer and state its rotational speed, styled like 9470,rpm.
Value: 250,rpm
